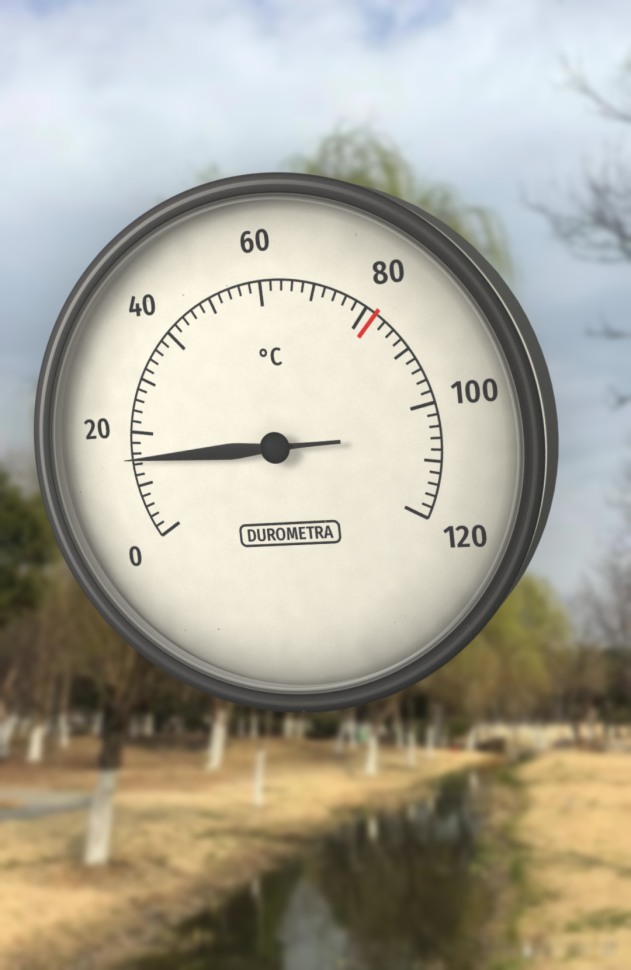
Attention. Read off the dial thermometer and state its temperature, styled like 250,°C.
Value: 15,°C
